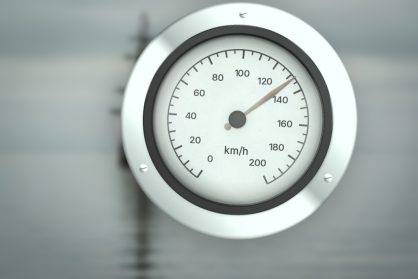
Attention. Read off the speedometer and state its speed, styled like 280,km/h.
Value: 132.5,km/h
